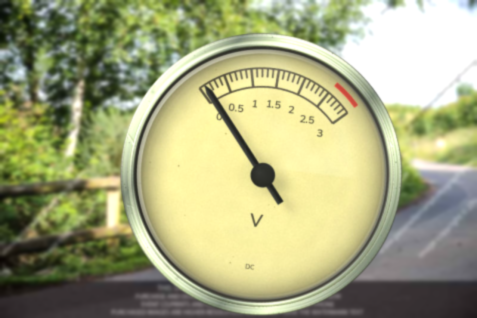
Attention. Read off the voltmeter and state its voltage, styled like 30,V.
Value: 0.1,V
